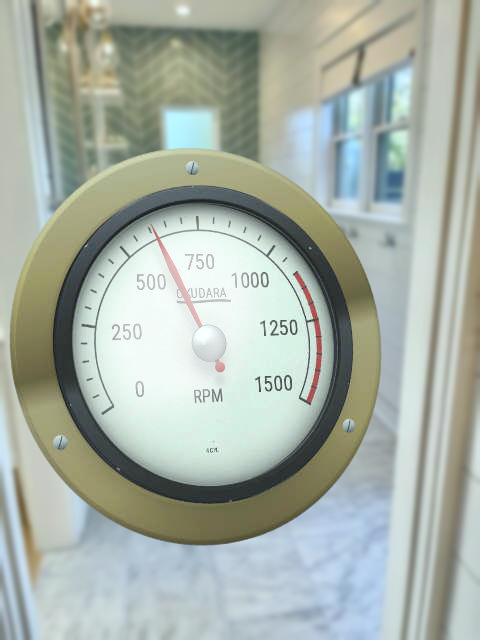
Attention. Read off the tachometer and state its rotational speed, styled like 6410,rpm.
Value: 600,rpm
